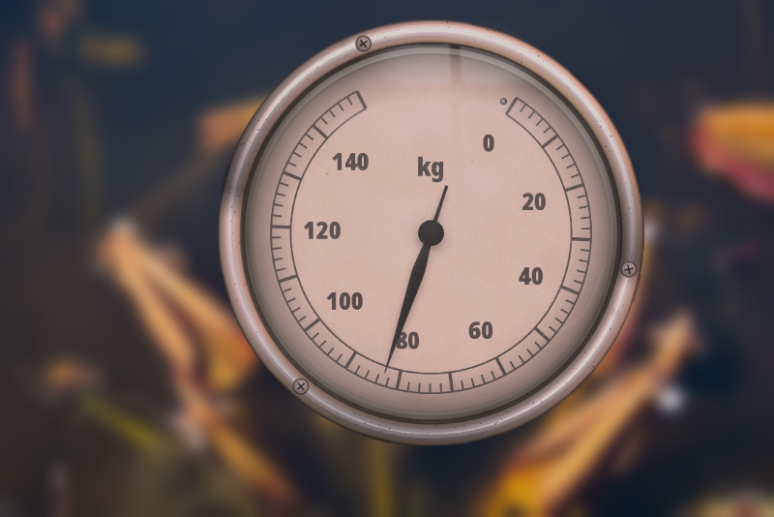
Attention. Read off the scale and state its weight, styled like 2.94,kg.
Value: 83,kg
